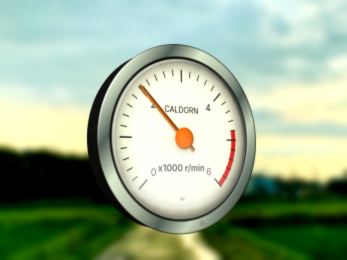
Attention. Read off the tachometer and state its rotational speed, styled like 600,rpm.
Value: 2000,rpm
